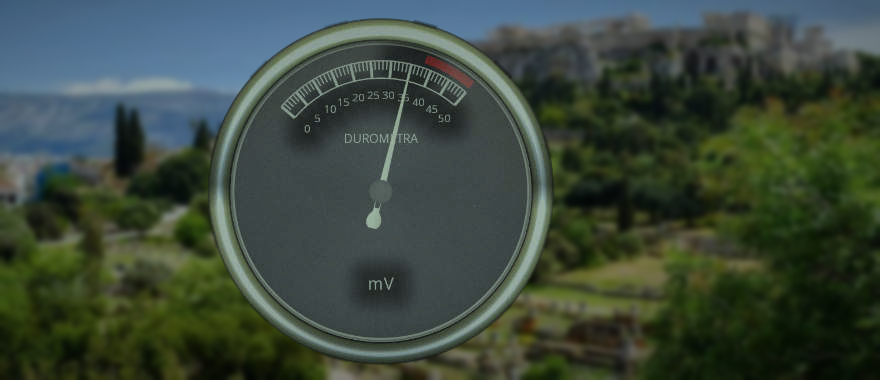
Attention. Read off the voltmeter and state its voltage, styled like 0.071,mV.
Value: 35,mV
